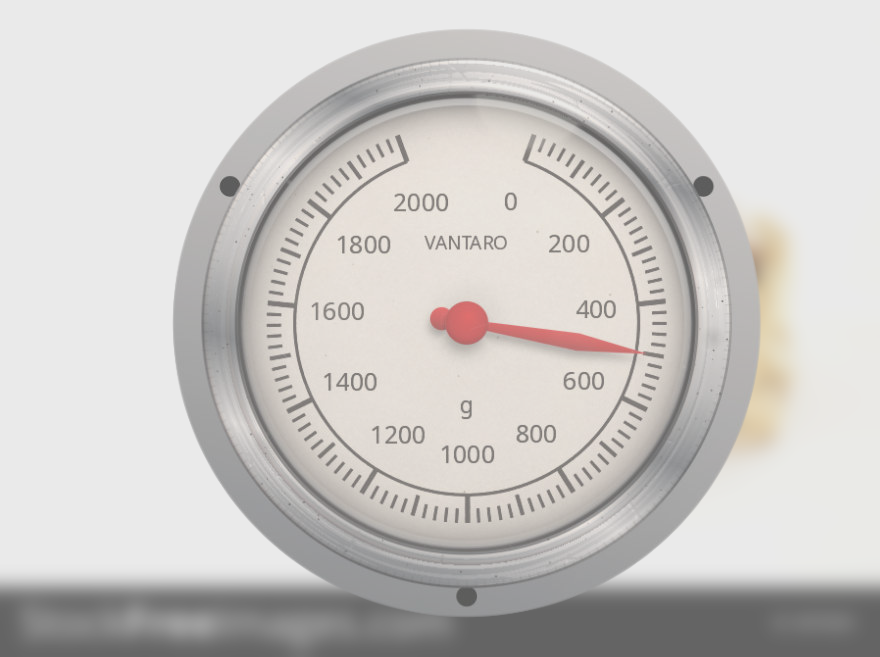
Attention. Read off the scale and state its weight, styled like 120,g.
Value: 500,g
